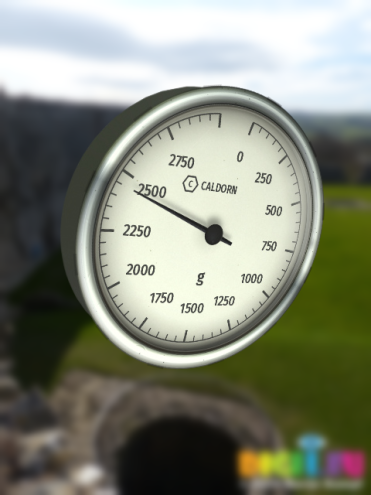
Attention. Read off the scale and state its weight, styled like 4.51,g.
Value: 2450,g
